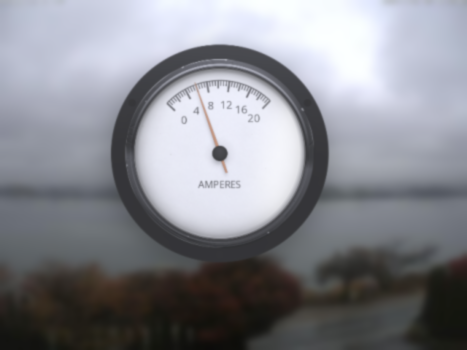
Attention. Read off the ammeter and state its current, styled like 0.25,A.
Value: 6,A
